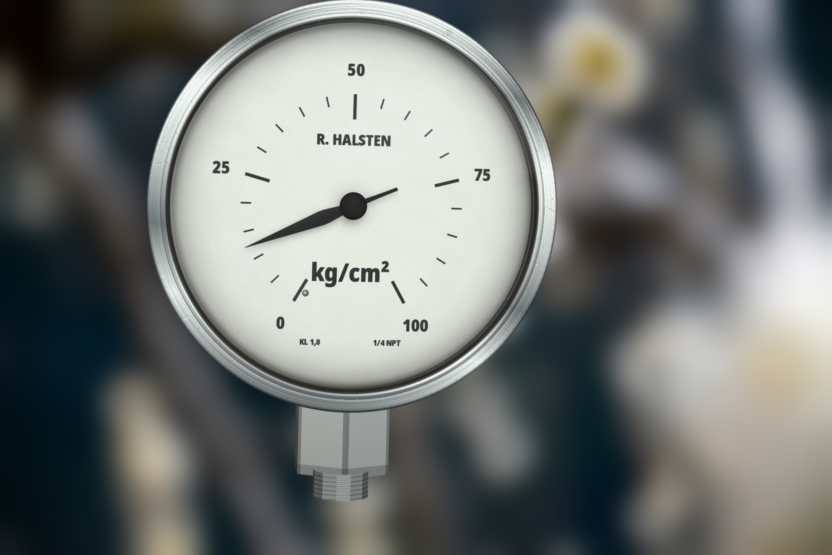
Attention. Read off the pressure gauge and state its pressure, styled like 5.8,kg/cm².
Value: 12.5,kg/cm²
